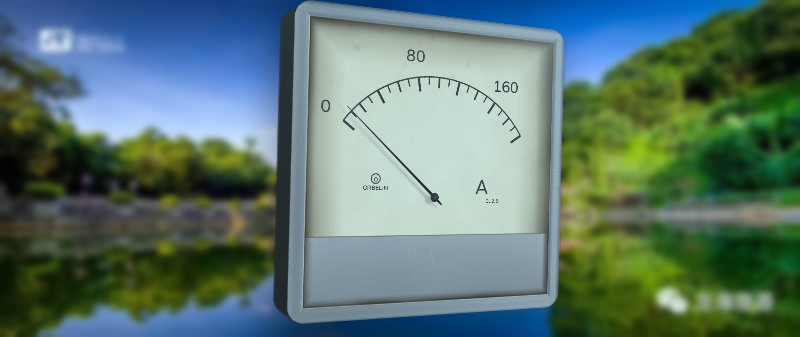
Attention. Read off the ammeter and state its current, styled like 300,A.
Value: 10,A
